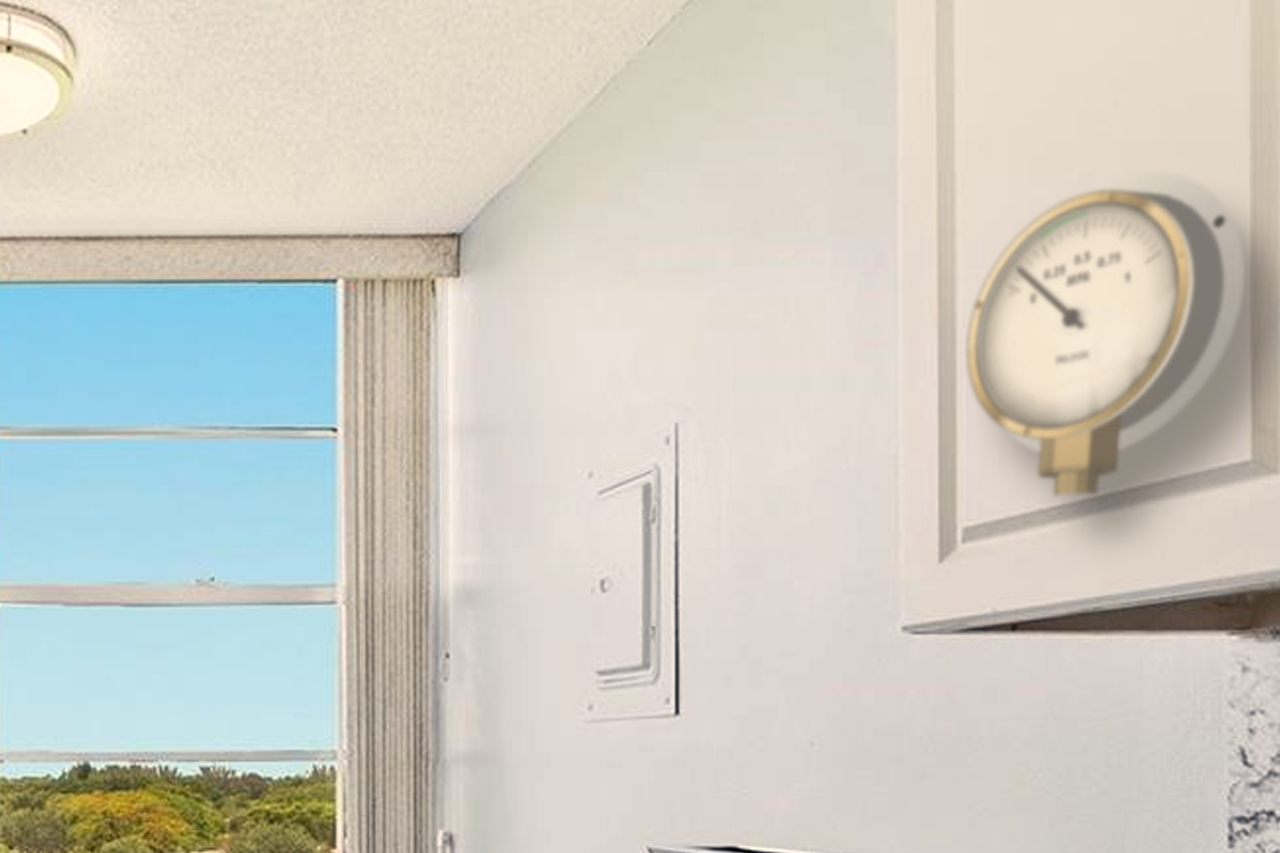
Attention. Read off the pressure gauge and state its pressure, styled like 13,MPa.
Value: 0.1,MPa
